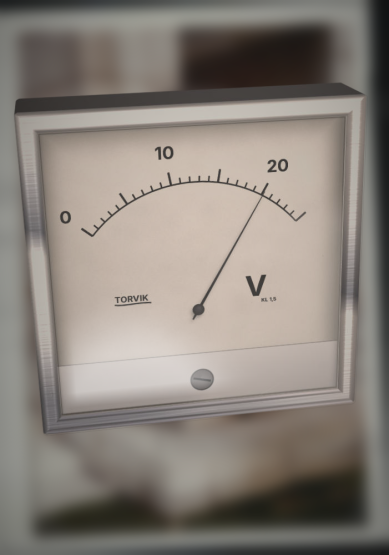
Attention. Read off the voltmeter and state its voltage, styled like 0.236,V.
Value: 20,V
